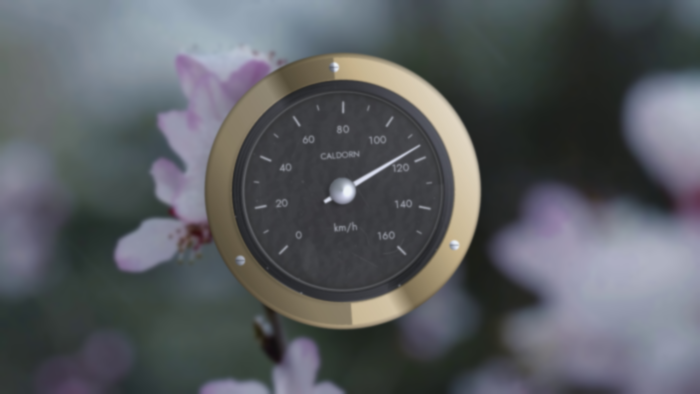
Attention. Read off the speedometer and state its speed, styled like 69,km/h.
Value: 115,km/h
